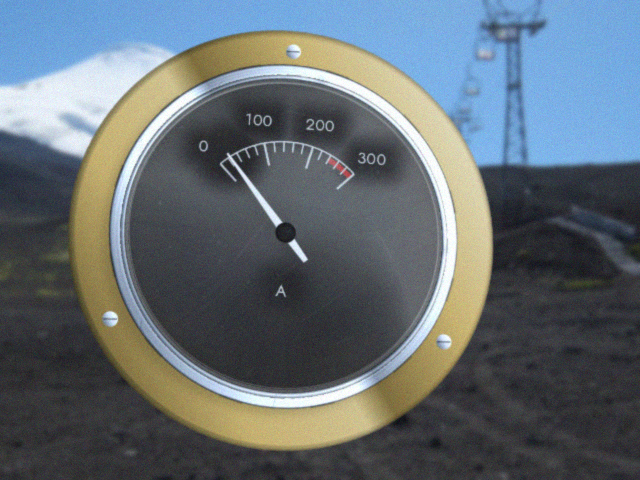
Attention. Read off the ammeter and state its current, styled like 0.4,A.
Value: 20,A
